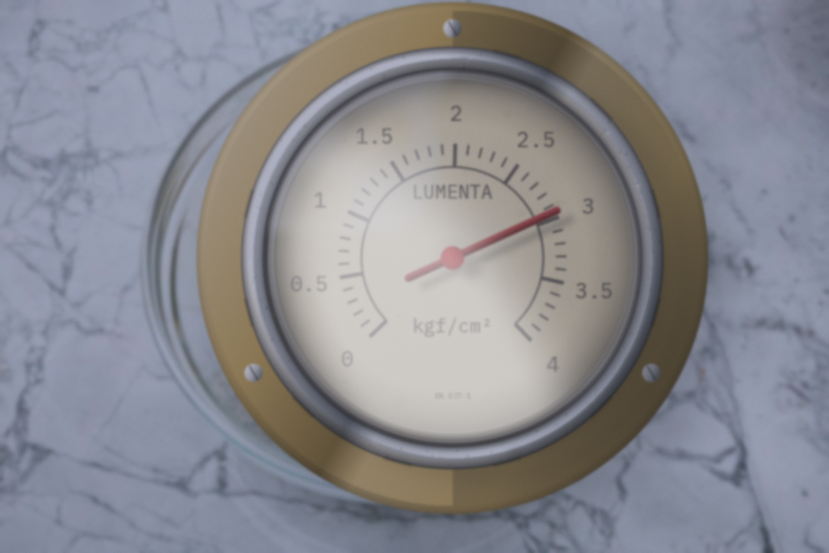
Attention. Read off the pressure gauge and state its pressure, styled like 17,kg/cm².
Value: 2.95,kg/cm²
